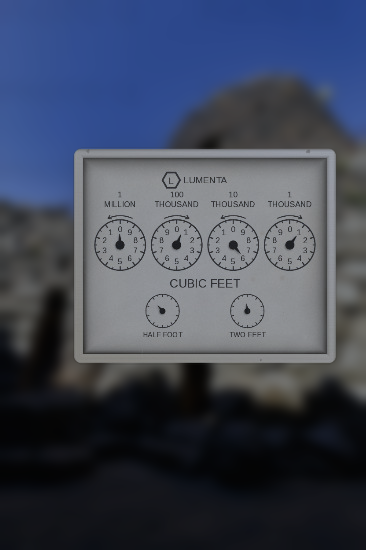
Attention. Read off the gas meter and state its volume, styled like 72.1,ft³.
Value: 6100,ft³
